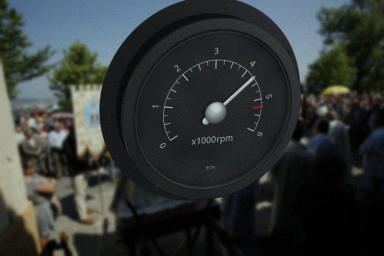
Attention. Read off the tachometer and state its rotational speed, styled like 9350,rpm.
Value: 4250,rpm
